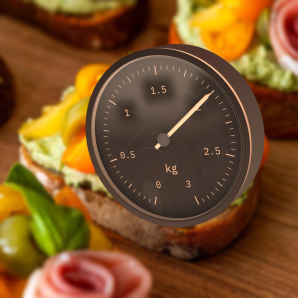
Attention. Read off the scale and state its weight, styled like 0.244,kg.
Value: 2,kg
